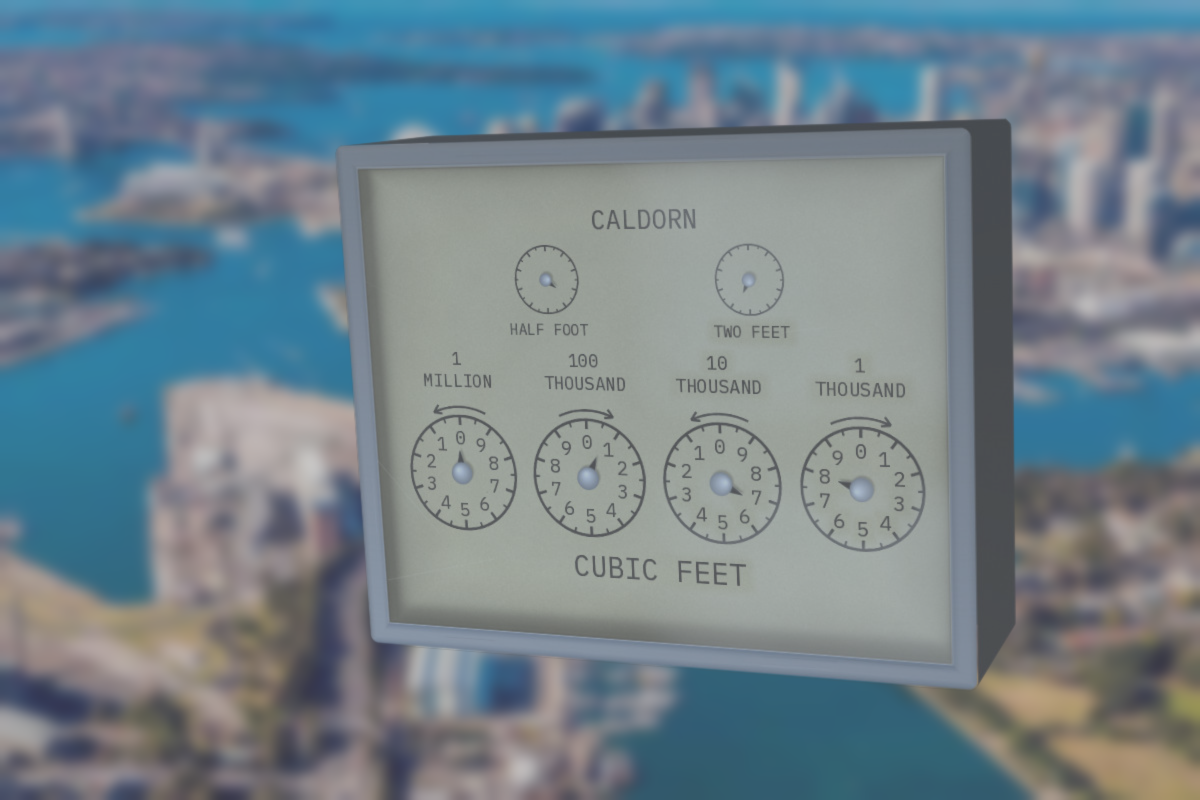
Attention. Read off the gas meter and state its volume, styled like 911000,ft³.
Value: 6800,ft³
